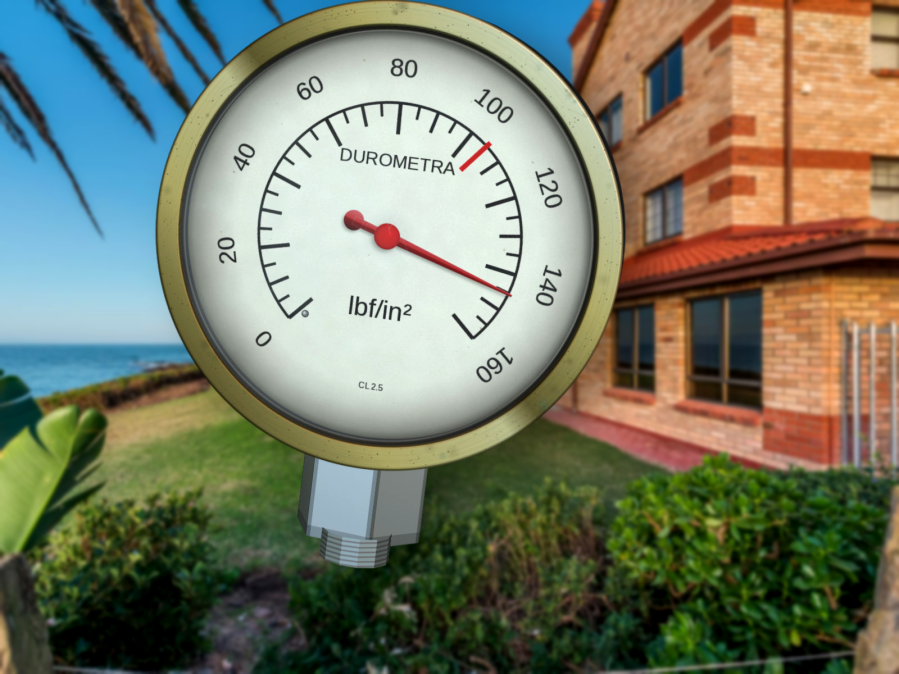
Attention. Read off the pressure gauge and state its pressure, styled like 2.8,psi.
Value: 145,psi
